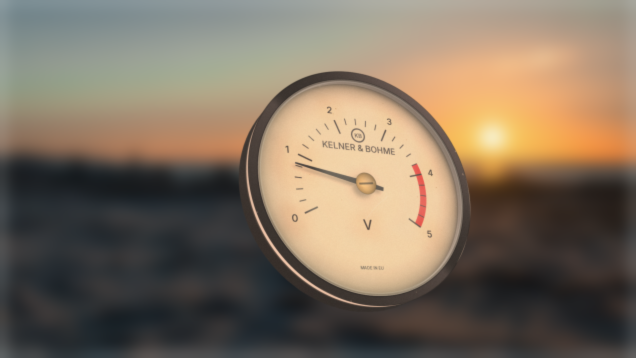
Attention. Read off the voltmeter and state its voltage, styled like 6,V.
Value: 0.8,V
